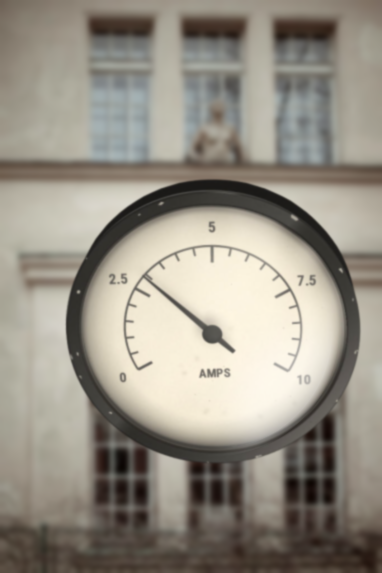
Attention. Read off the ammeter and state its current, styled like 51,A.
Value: 3,A
